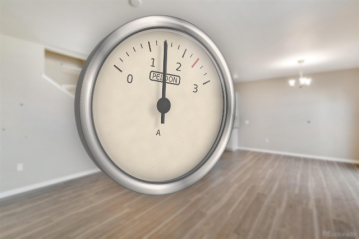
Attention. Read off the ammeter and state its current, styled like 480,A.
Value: 1.4,A
